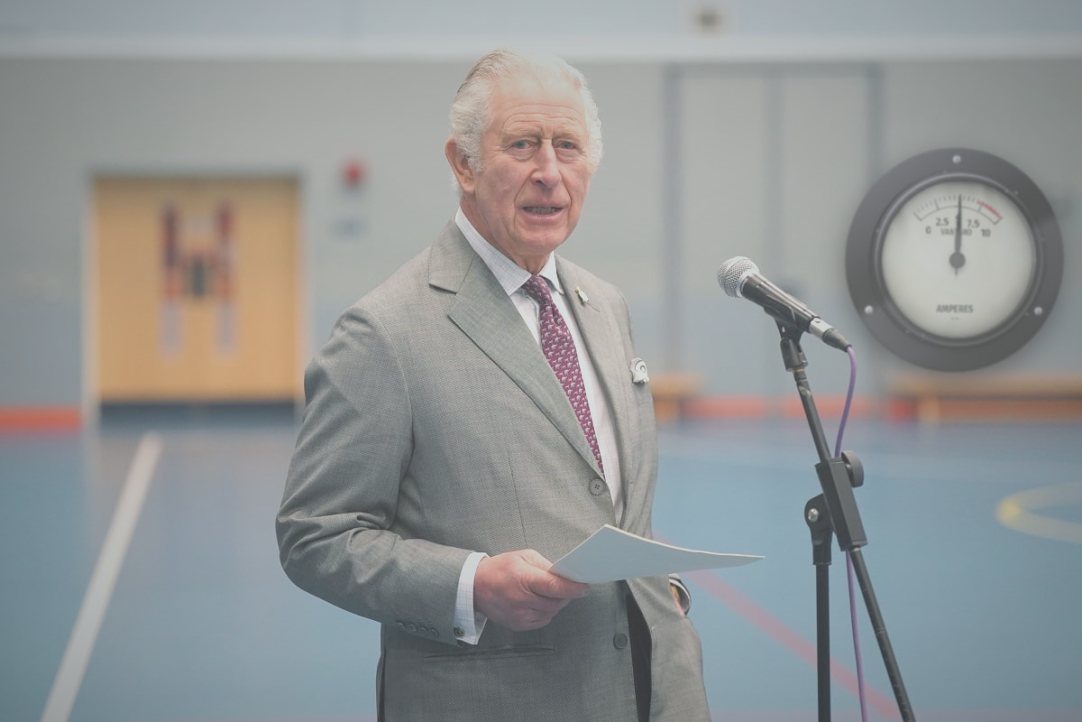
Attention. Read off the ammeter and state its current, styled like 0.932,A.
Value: 5,A
